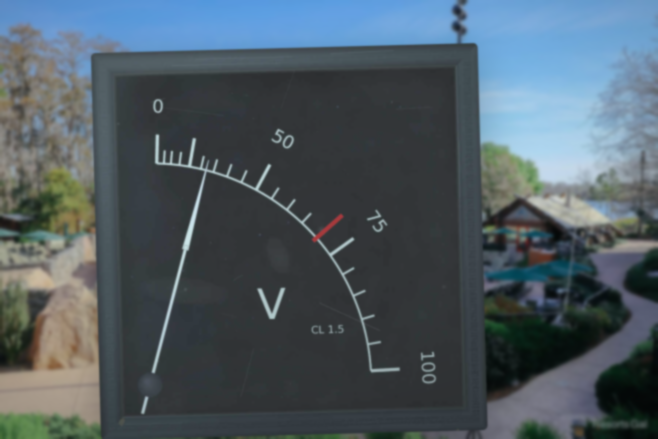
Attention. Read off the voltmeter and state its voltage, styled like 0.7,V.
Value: 32.5,V
